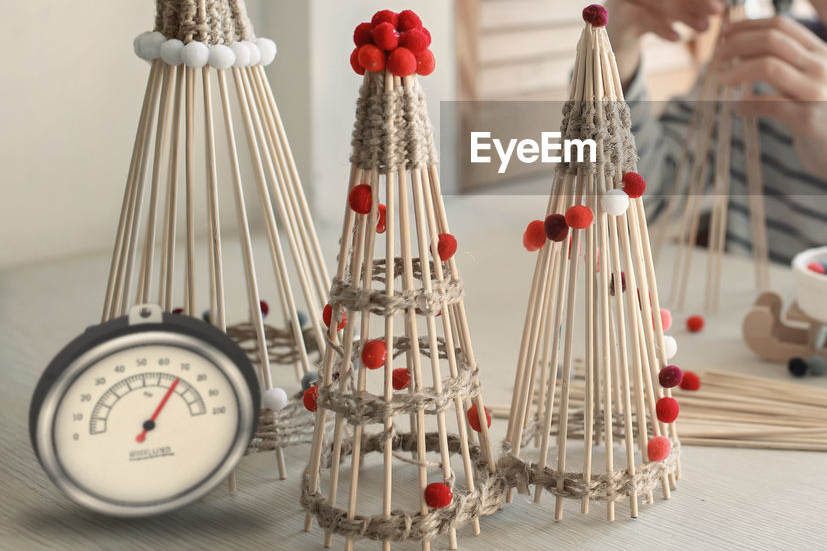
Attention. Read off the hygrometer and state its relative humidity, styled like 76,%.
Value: 70,%
